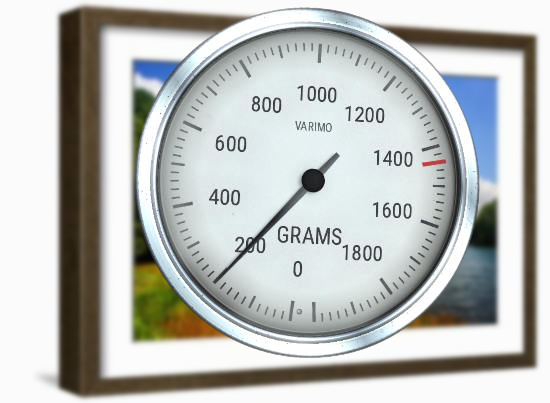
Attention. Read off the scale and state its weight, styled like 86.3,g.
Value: 200,g
